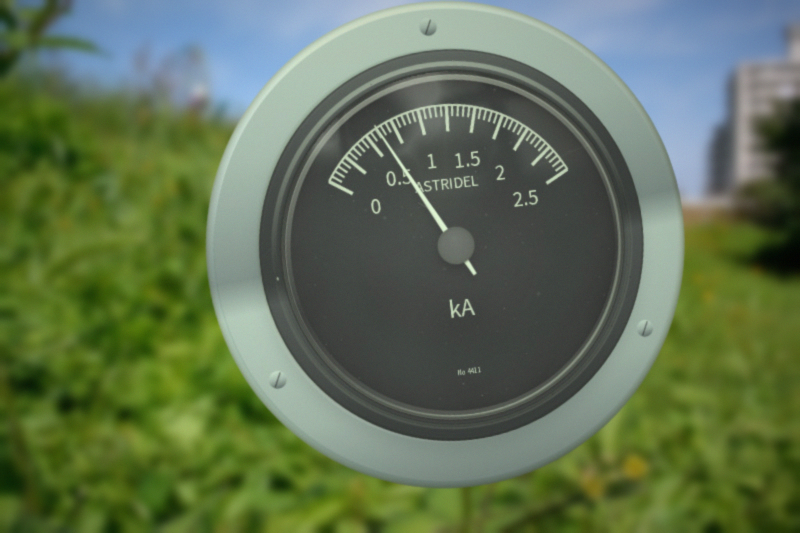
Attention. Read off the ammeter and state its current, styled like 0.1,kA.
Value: 0.6,kA
